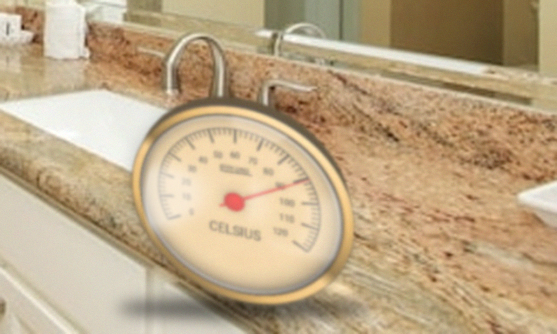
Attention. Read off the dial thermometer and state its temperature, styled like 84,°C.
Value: 90,°C
